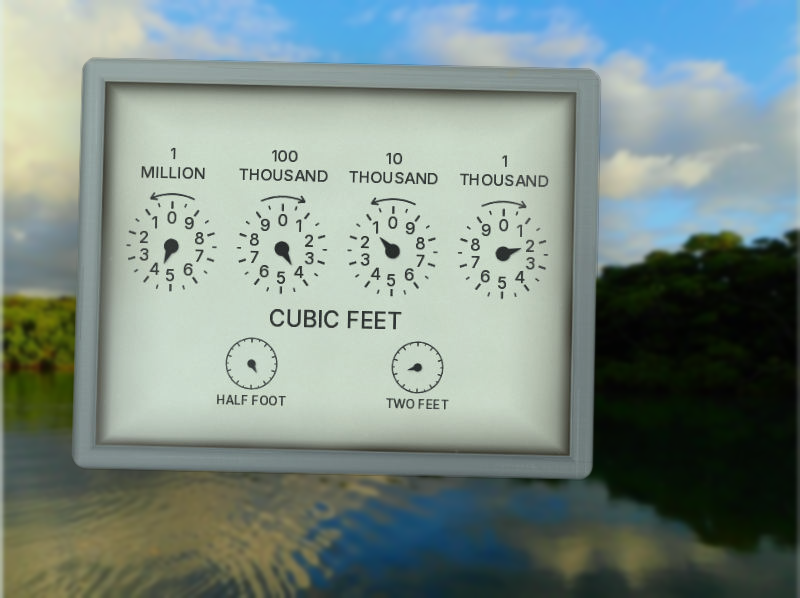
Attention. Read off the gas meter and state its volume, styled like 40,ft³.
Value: 441200,ft³
